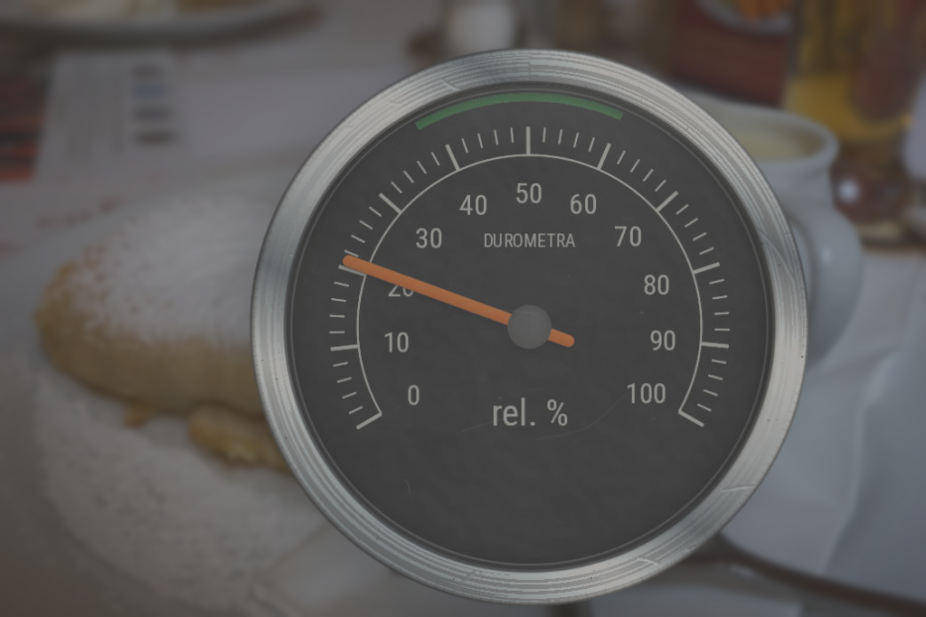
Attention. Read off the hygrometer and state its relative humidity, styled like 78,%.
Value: 21,%
